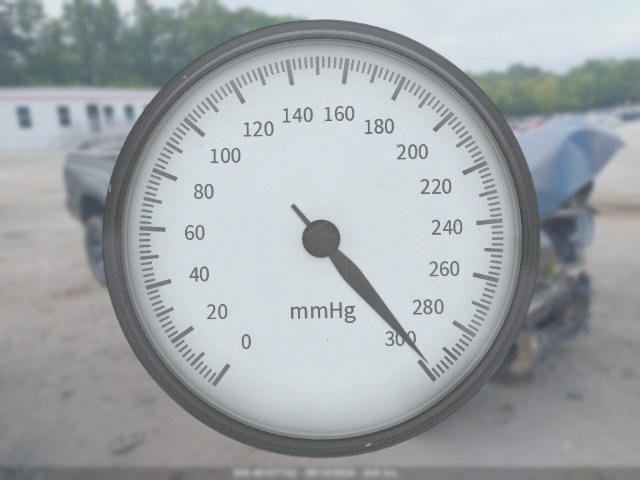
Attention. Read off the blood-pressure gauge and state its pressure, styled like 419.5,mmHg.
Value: 298,mmHg
